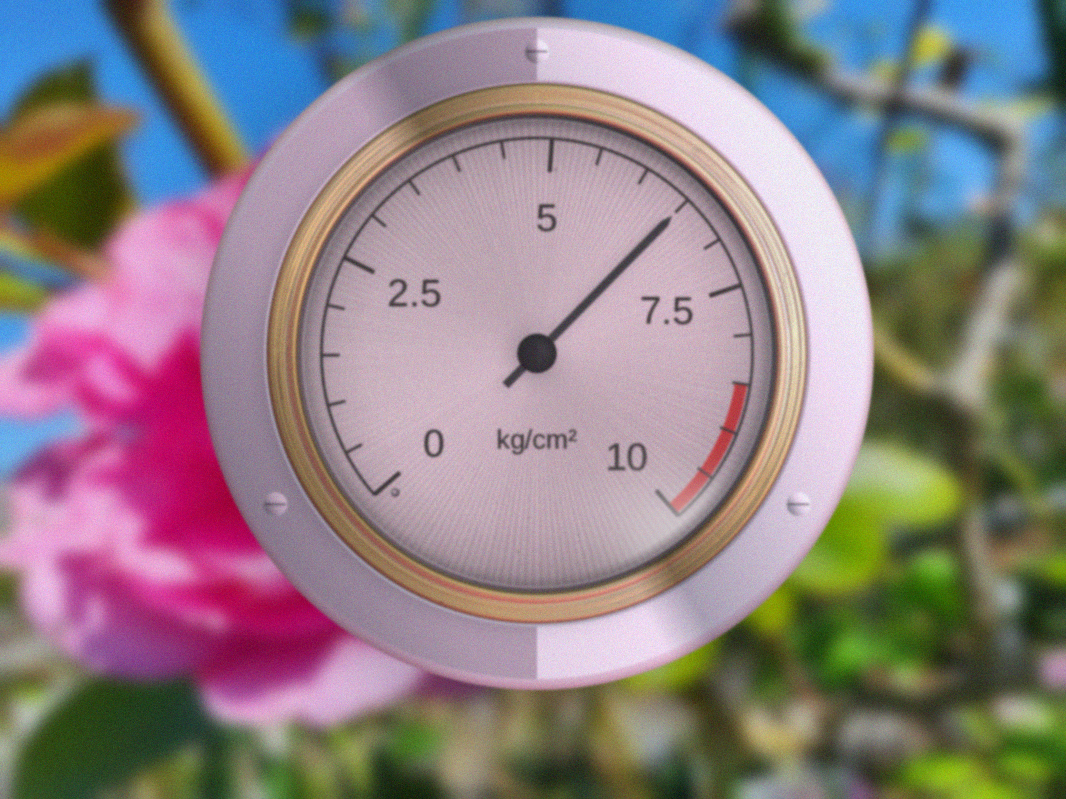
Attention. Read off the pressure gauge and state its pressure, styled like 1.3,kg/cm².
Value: 6.5,kg/cm²
